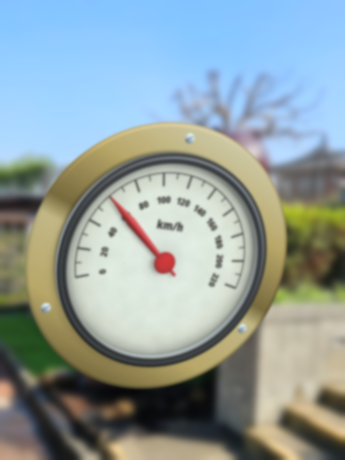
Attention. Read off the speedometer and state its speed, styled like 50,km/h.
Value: 60,km/h
